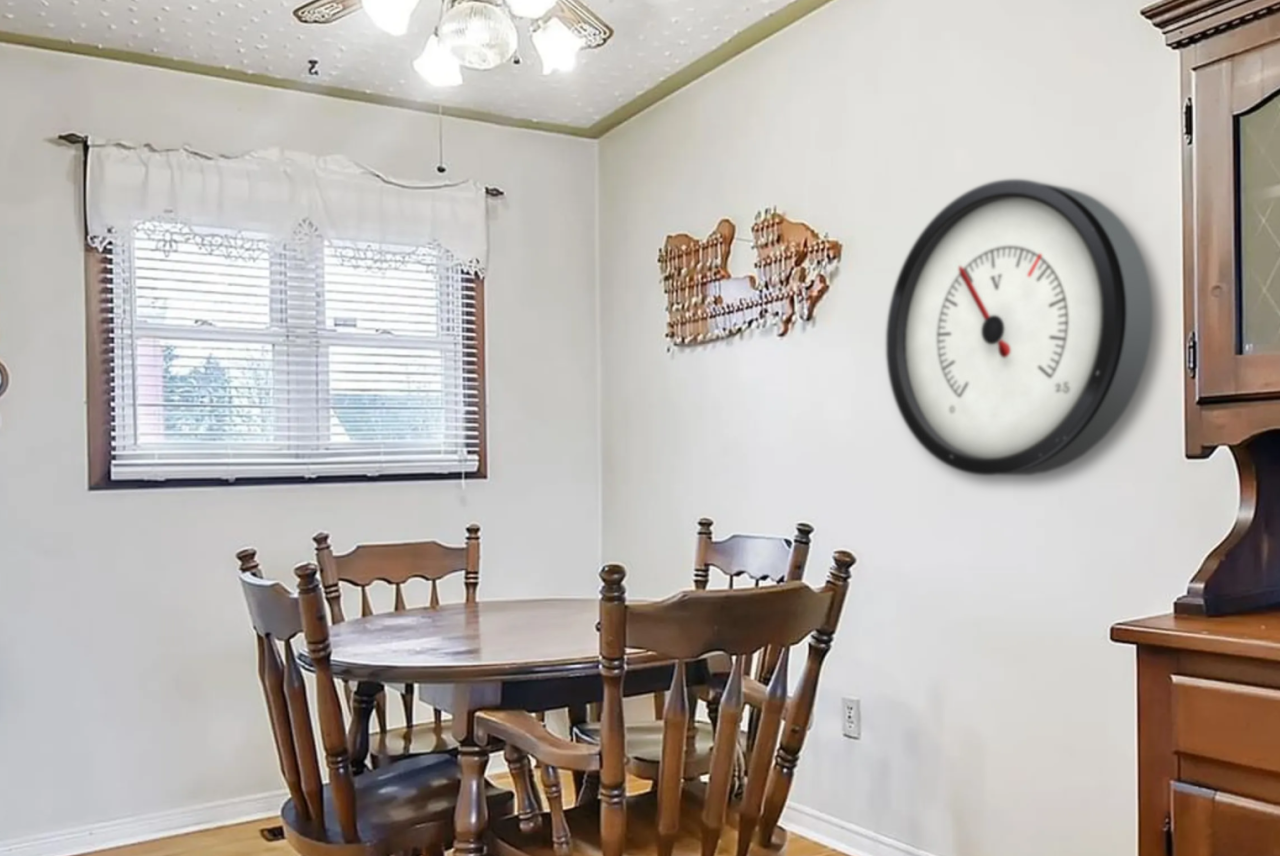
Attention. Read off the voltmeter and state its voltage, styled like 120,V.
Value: 1,V
